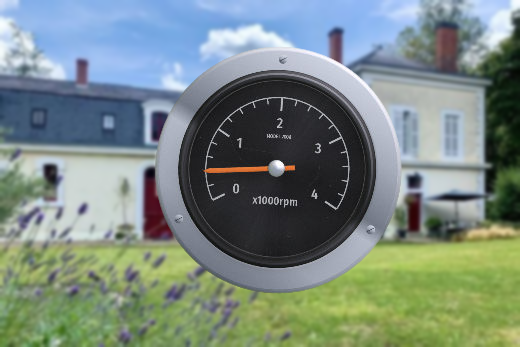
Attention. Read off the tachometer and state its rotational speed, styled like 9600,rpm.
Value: 400,rpm
